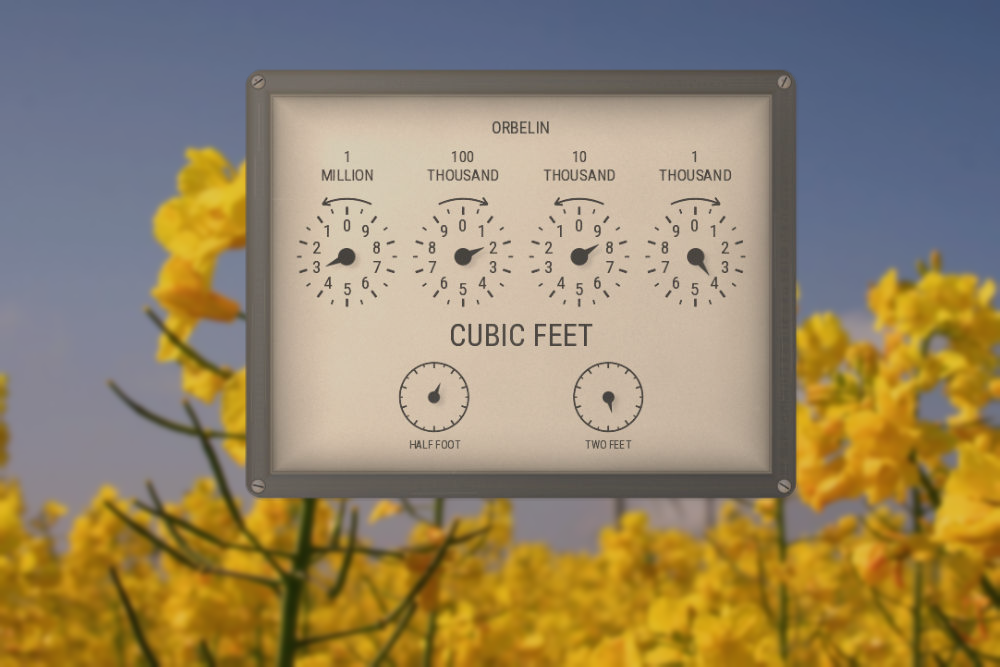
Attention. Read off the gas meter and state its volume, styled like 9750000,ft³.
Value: 318400,ft³
